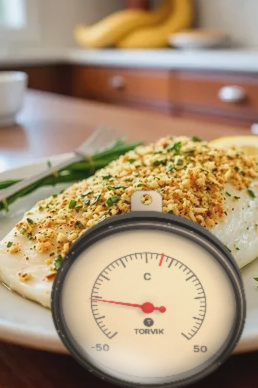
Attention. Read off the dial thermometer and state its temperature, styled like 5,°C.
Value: -30,°C
